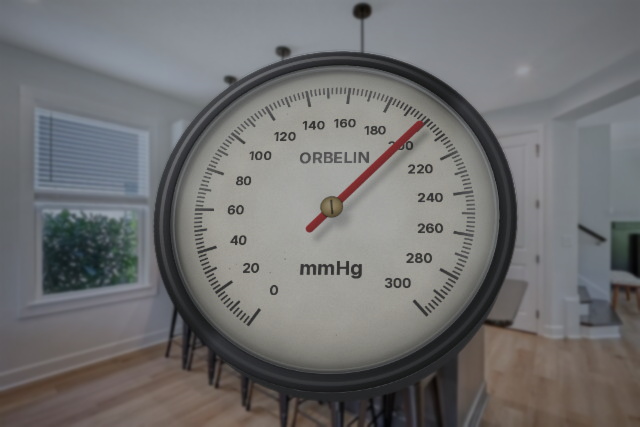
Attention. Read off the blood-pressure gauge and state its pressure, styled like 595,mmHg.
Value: 200,mmHg
